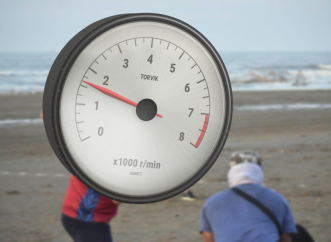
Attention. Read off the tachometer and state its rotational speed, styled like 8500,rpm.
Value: 1625,rpm
